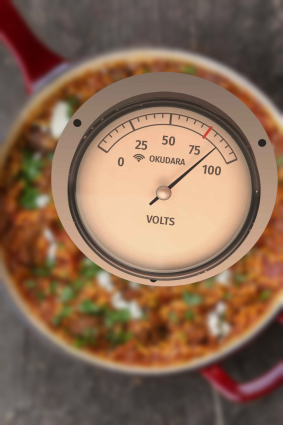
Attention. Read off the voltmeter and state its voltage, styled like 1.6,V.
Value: 85,V
